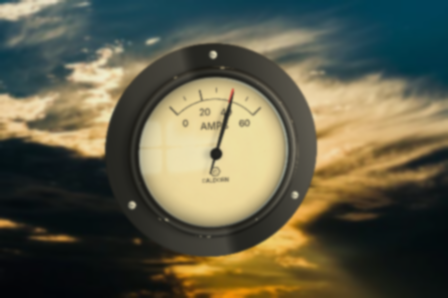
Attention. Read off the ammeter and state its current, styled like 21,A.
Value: 40,A
